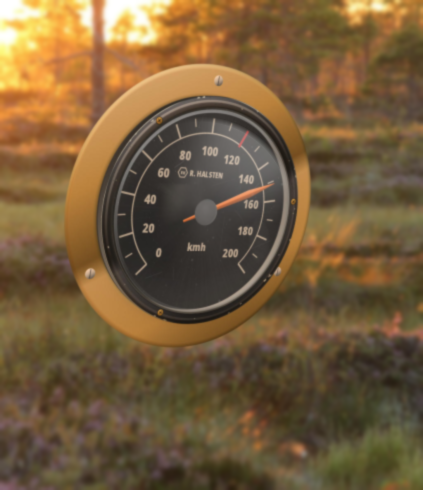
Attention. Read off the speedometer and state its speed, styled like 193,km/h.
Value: 150,km/h
